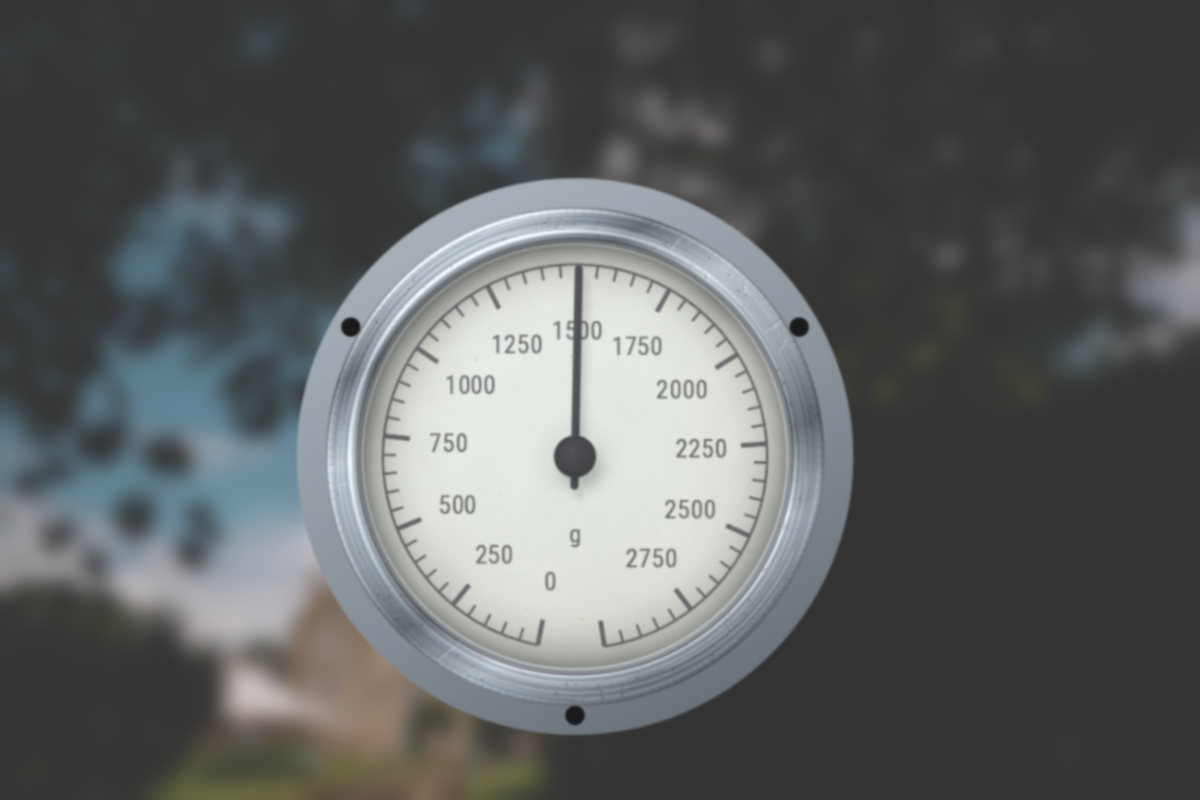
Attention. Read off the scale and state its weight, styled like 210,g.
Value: 1500,g
